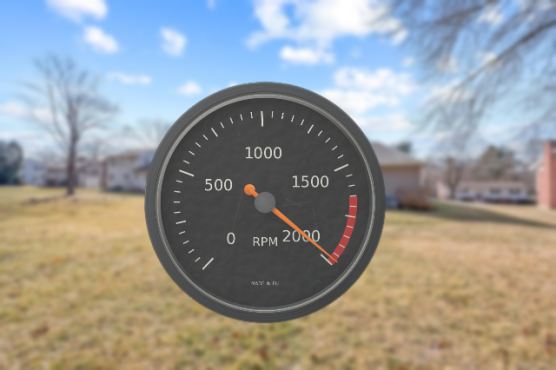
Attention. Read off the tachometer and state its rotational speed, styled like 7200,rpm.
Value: 1975,rpm
